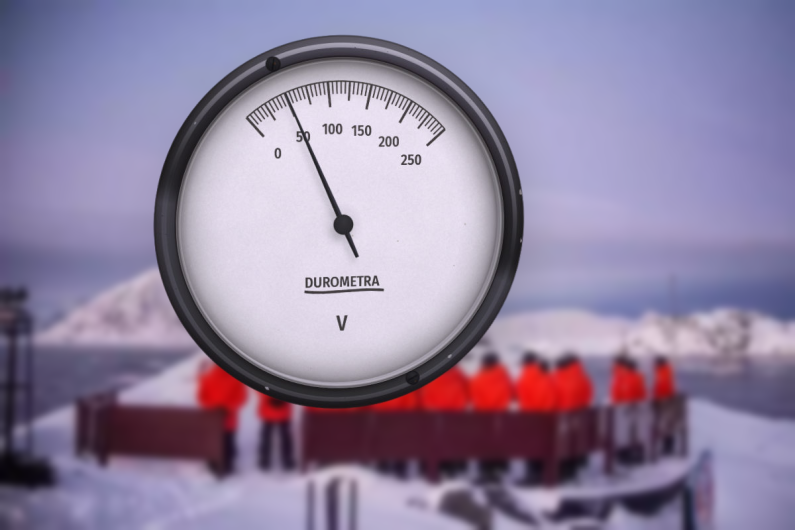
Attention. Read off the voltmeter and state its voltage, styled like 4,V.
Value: 50,V
